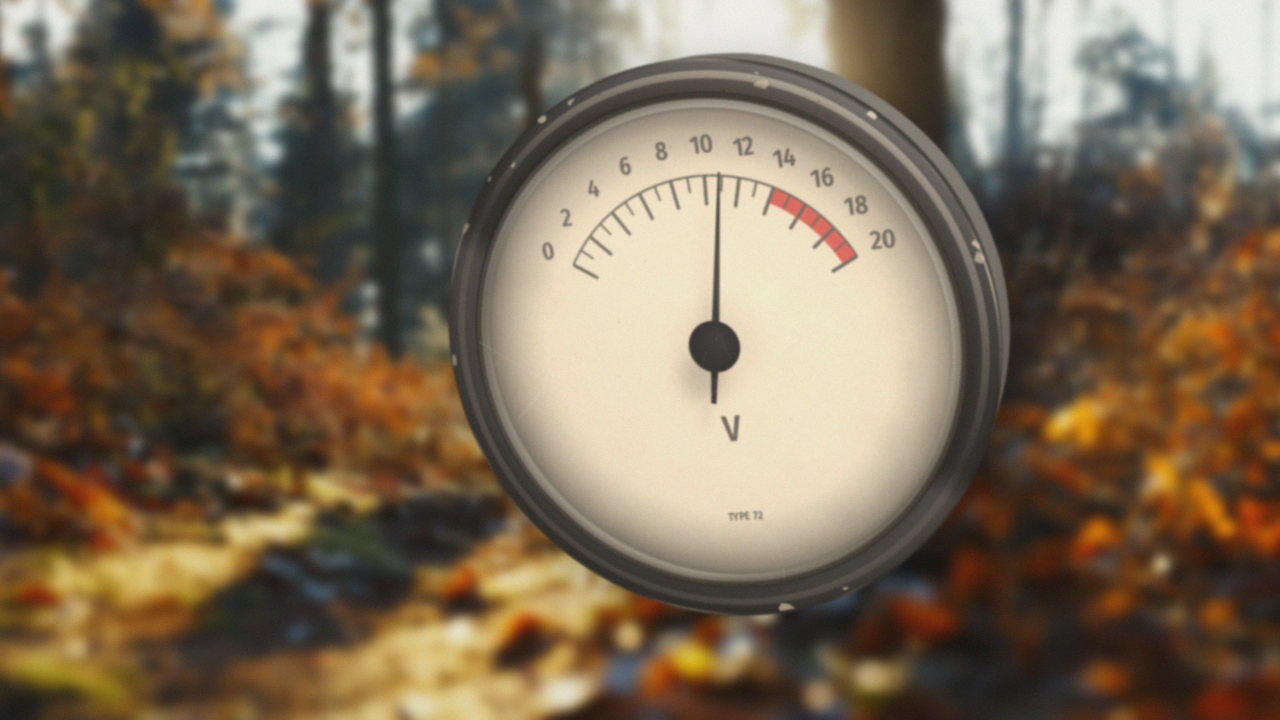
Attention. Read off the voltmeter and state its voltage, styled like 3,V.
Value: 11,V
